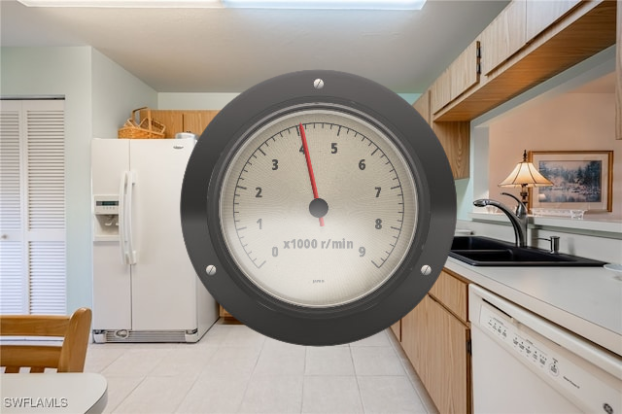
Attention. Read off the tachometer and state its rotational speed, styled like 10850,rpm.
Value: 4100,rpm
